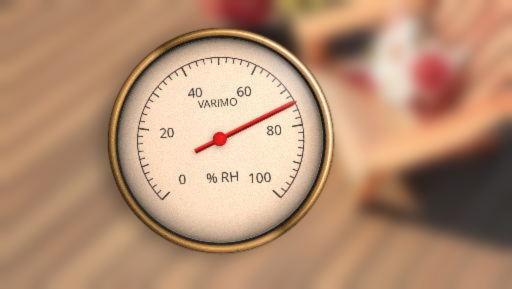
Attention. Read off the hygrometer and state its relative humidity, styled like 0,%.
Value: 74,%
